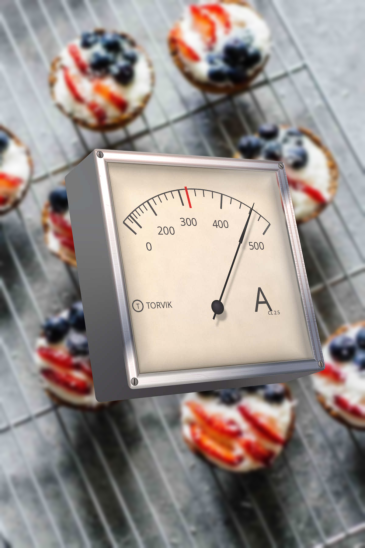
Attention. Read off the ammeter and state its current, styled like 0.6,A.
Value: 460,A
